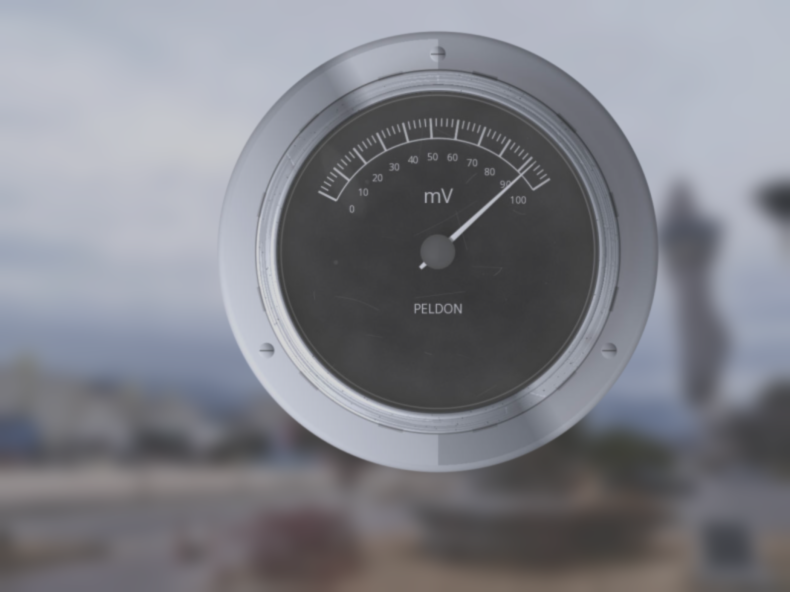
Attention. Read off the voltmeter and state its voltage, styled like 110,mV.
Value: 92,mV
